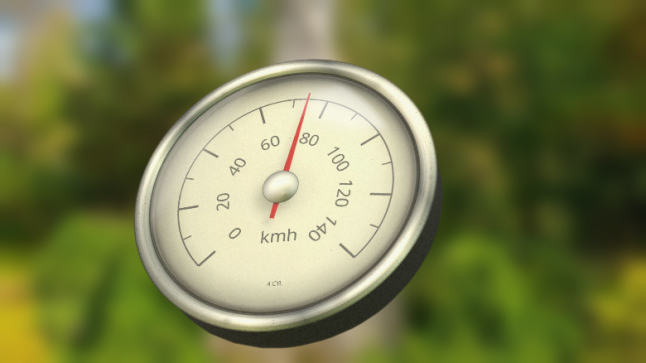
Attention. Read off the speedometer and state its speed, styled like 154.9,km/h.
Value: 75,km/h
